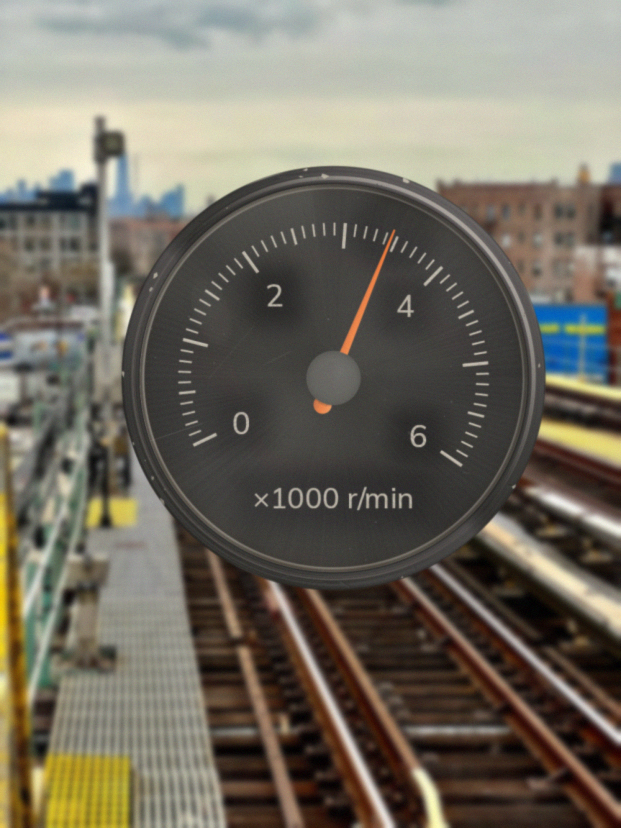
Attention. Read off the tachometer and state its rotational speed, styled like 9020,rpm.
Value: 3450,rpm
